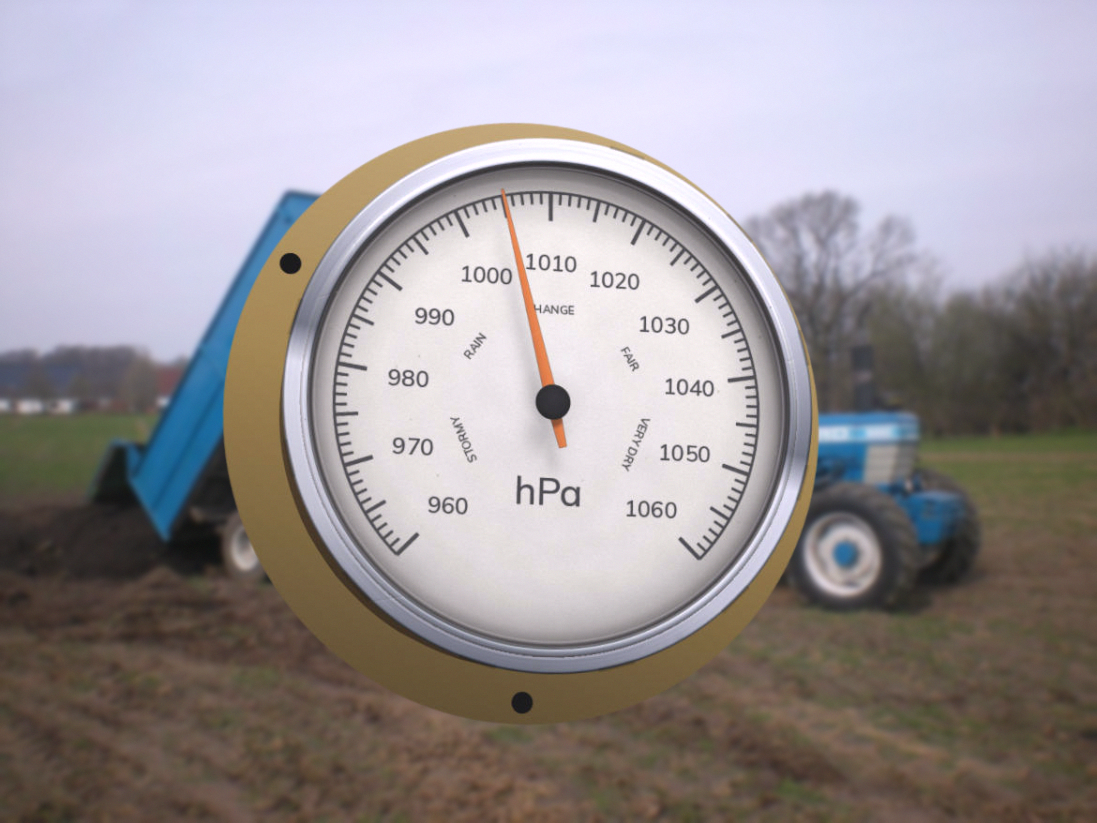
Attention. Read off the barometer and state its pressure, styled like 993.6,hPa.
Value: 1005,hPa
